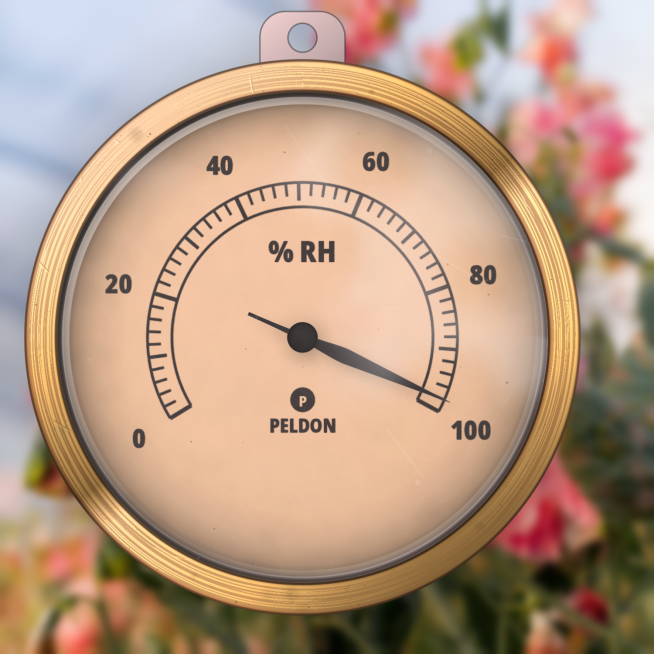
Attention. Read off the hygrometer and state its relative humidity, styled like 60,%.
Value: 98,%
